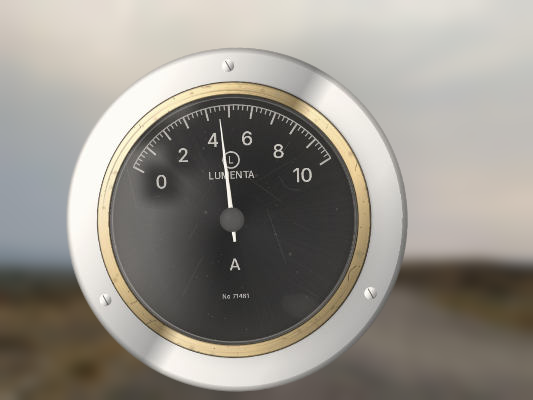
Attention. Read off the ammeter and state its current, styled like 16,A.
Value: 4.6,A
